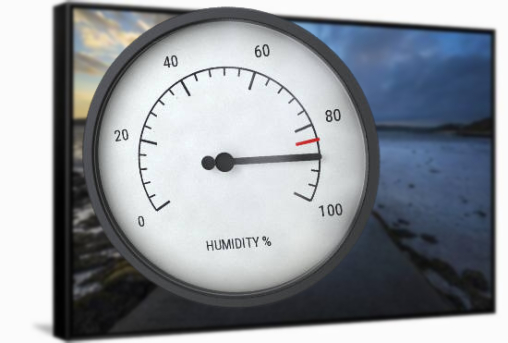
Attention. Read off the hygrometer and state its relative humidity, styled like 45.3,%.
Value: 88,%
